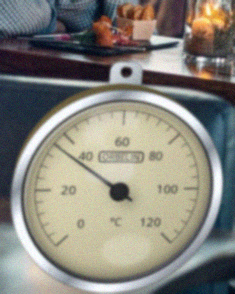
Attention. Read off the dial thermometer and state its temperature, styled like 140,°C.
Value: 36,°C
